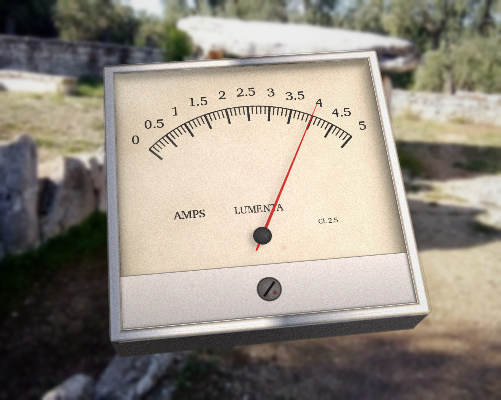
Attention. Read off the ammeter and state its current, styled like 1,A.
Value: 4,A
